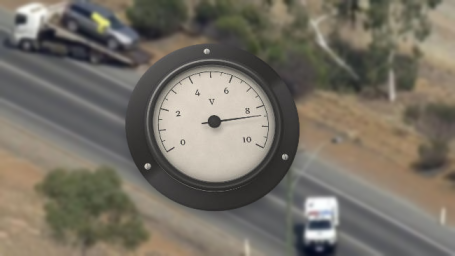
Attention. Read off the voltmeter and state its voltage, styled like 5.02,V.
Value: 8.5,V
